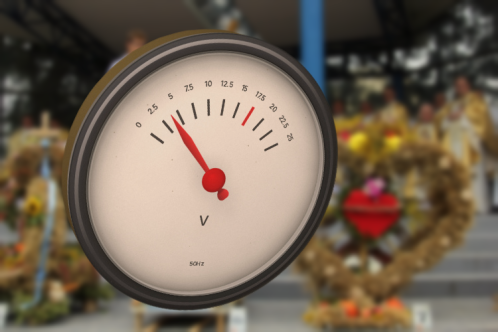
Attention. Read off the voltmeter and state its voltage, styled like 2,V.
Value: 3.75,V
